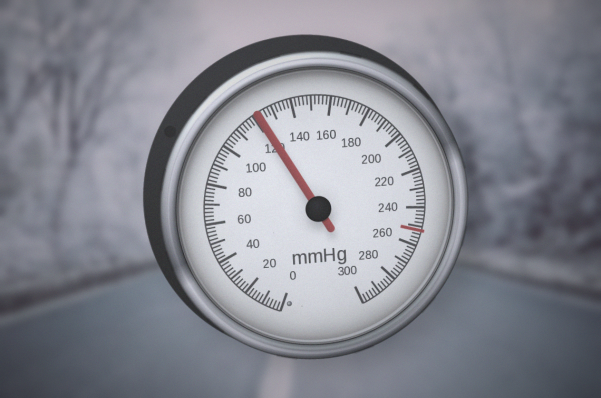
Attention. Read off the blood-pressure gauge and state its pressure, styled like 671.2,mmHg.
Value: 122,mmHg
